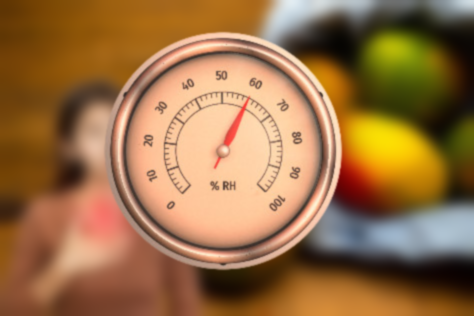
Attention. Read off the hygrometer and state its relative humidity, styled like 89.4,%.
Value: 60,%
